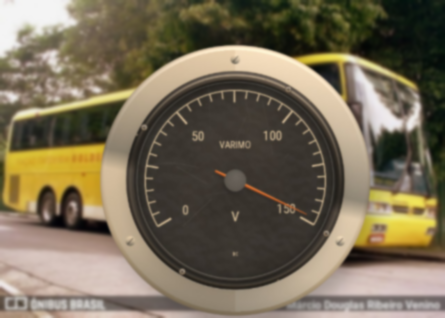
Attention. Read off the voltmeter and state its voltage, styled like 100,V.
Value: 147.5,V
